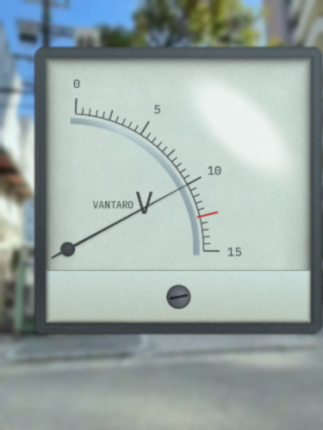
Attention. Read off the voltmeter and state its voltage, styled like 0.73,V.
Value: 10,V
